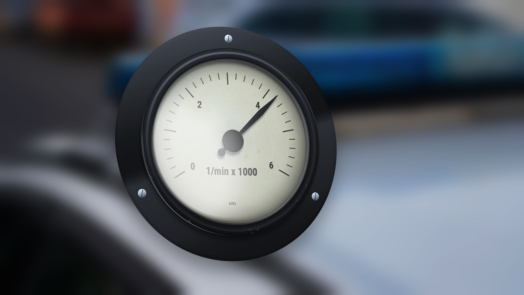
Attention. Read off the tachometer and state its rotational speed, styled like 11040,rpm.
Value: 4200,rpm
